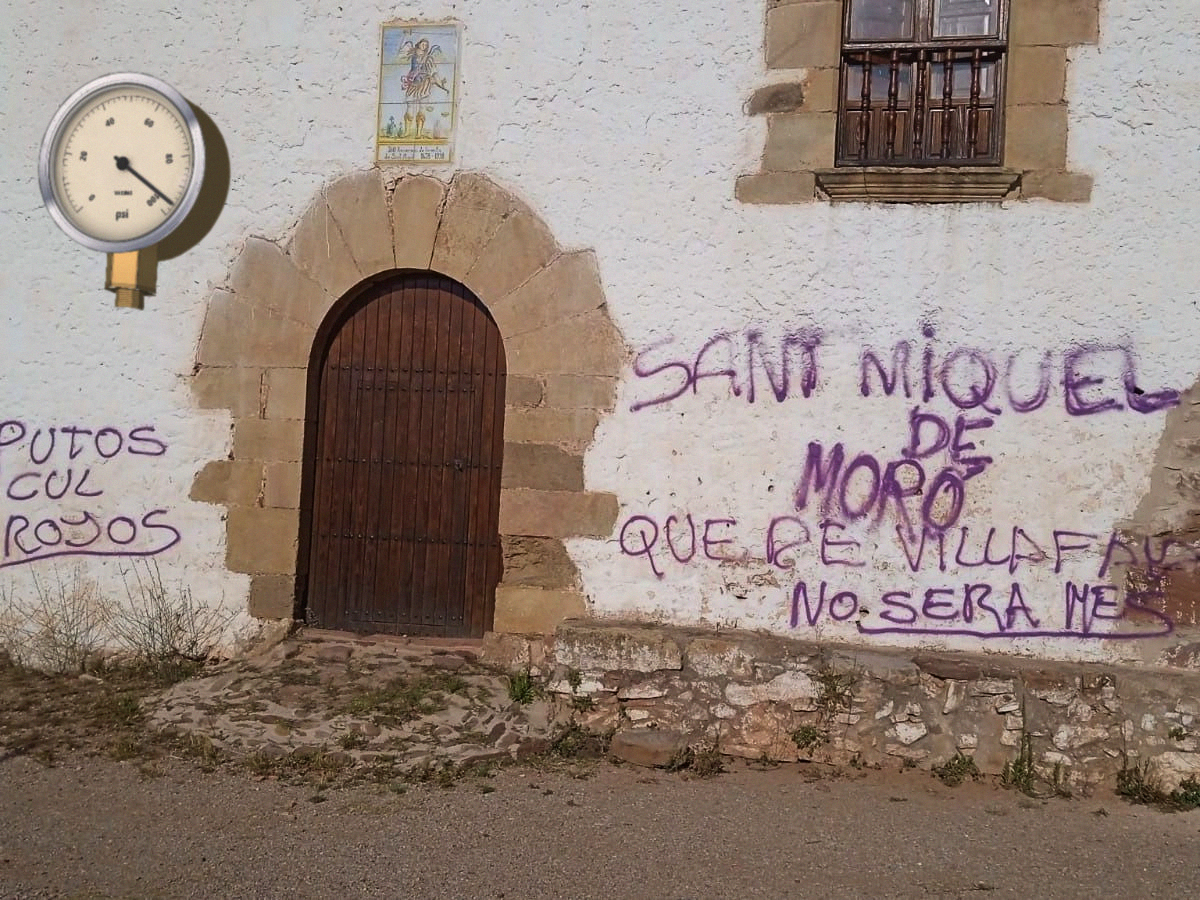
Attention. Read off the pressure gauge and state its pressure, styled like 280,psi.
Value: 96,psi
